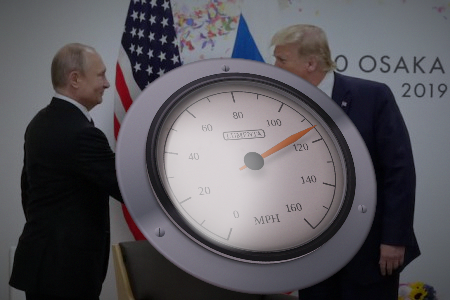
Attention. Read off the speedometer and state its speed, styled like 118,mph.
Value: 115,mph
